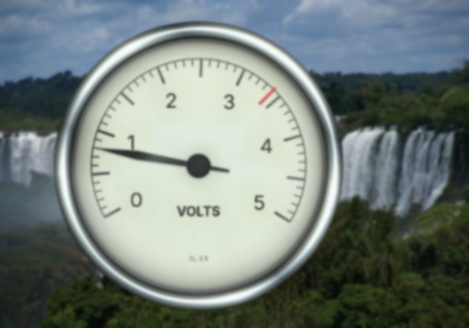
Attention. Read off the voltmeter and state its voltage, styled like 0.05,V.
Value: 0.8,V
